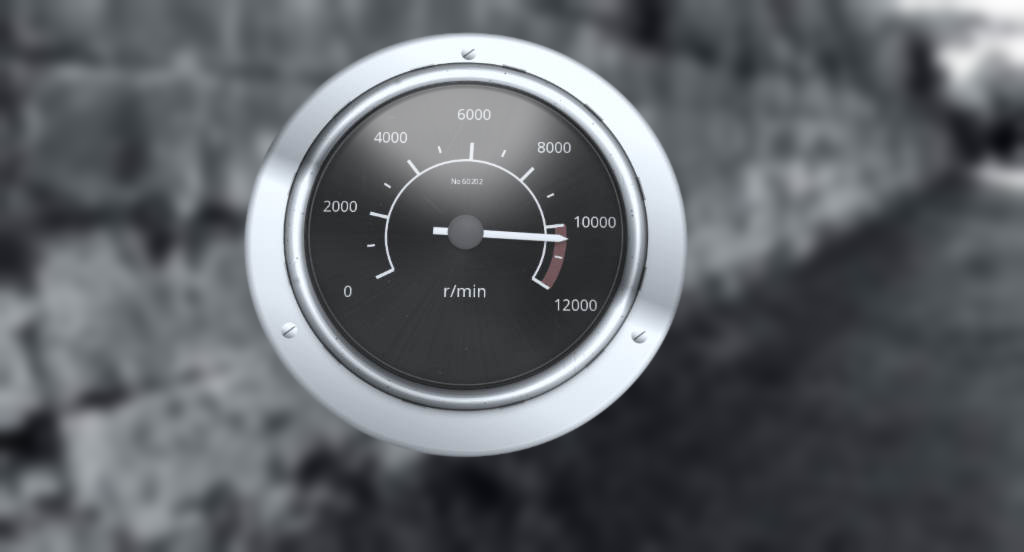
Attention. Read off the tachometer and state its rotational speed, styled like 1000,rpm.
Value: 10500,rpm
